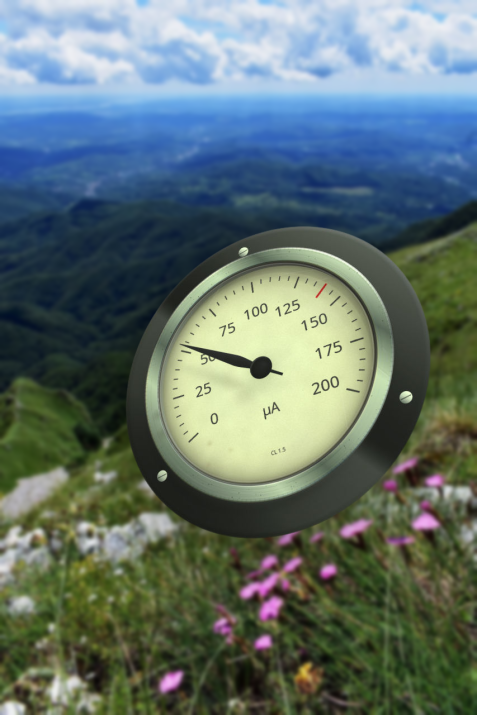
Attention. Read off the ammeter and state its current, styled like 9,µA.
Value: 52.5,µA
